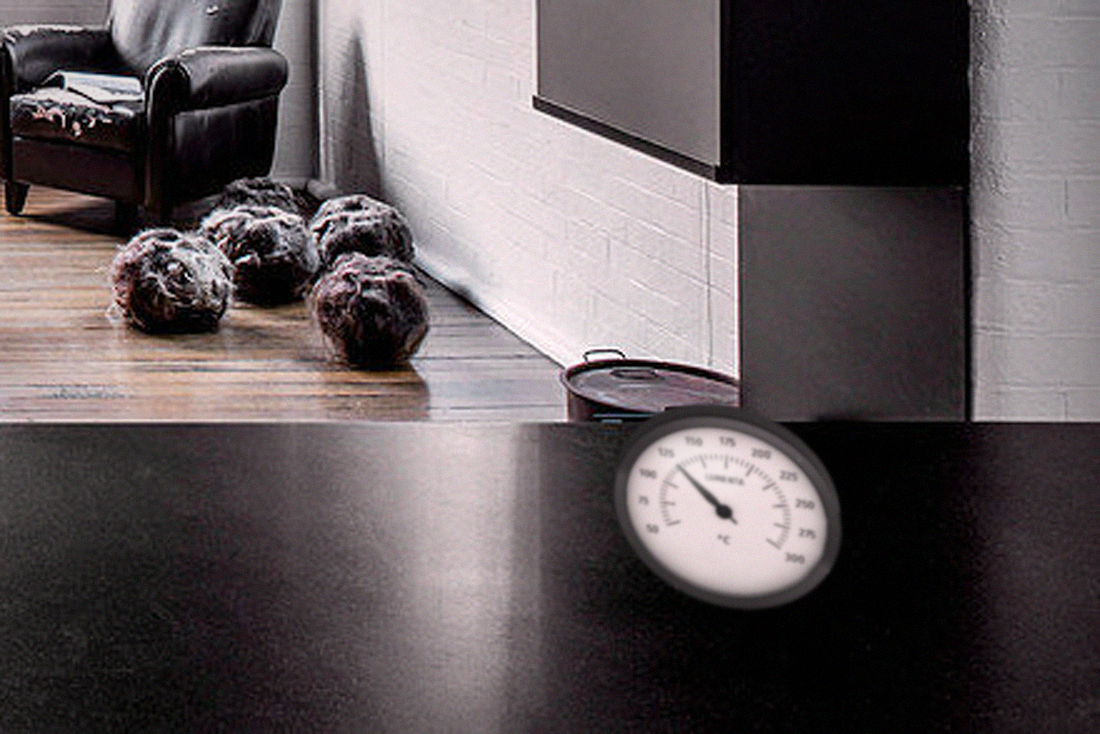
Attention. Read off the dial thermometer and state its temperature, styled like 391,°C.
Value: 125,°C
